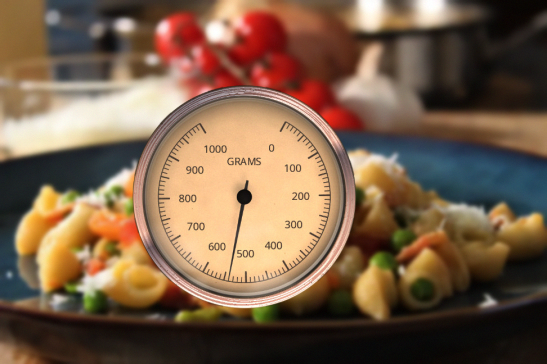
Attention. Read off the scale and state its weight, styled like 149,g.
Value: 540,g
